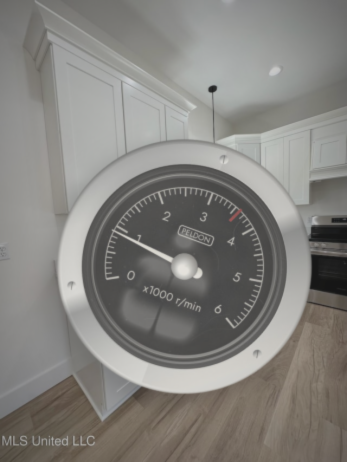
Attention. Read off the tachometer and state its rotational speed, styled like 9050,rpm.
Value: 900,rpm
